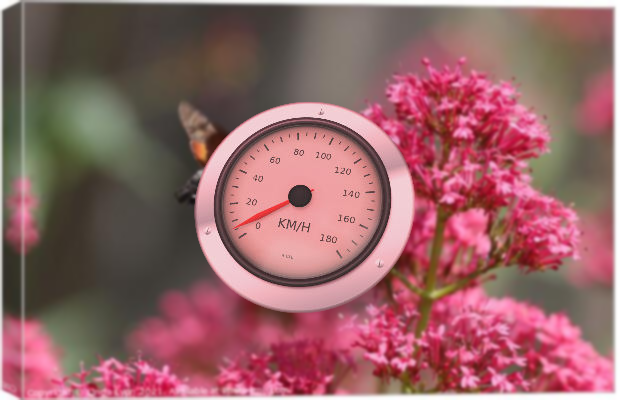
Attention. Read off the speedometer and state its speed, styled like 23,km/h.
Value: 5,km/h
